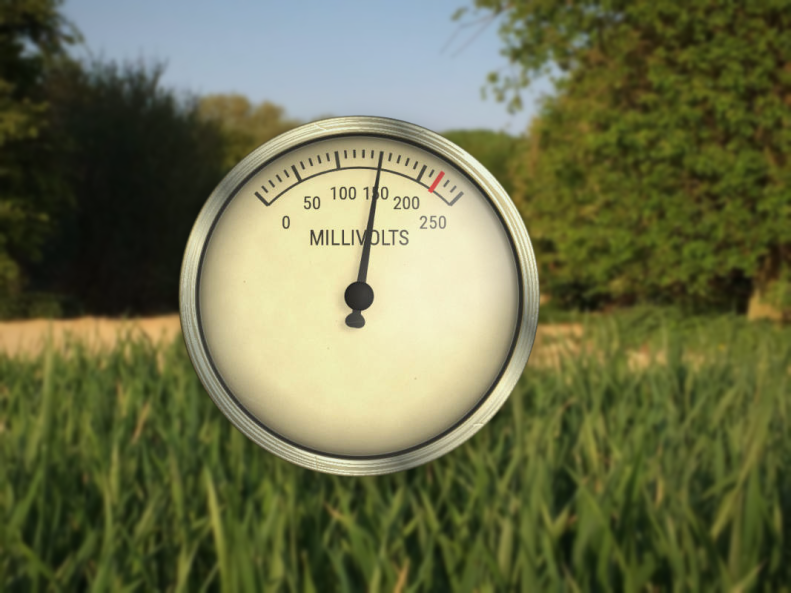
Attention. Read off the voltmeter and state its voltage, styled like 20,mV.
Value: 150,mV
